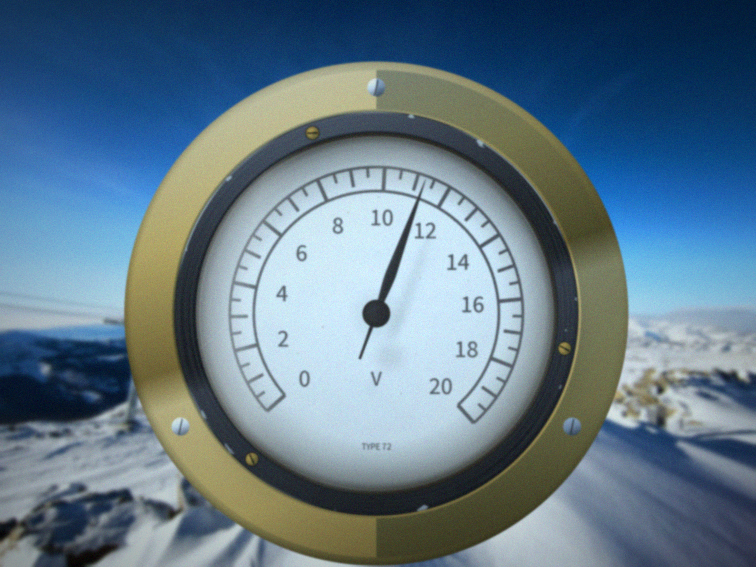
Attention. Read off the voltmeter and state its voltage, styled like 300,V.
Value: 11.25,V
